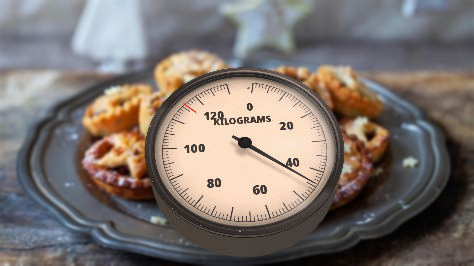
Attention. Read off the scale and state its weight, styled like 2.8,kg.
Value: 45,kg
